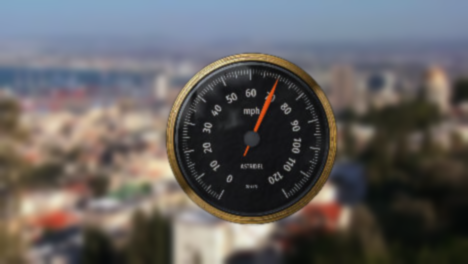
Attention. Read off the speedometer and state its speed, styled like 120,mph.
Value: 70,mph
